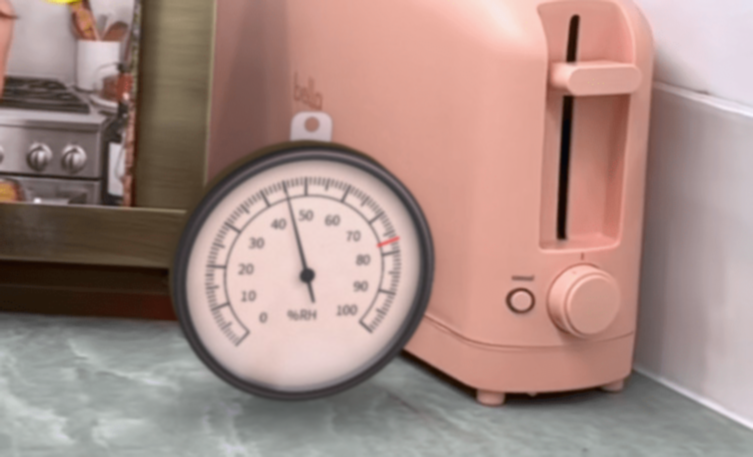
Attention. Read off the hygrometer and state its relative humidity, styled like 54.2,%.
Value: 45,%
